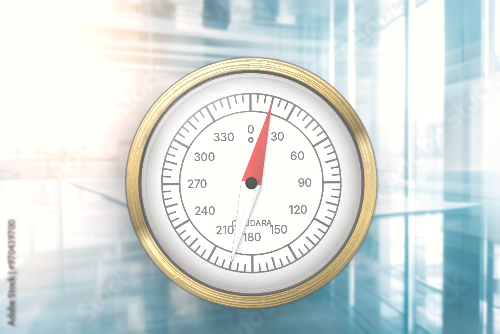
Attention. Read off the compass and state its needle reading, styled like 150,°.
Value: 15,°
